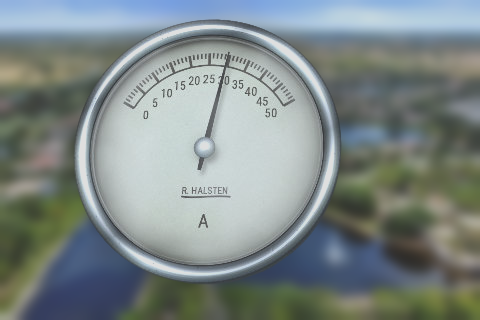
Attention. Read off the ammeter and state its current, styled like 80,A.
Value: 30,A
